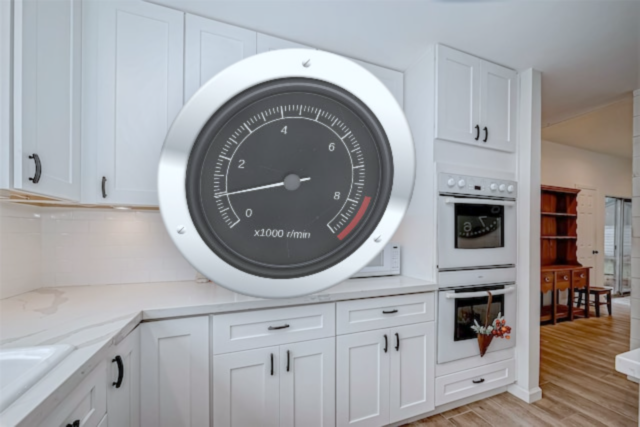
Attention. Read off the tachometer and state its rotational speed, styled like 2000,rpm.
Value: 1000,rpm
